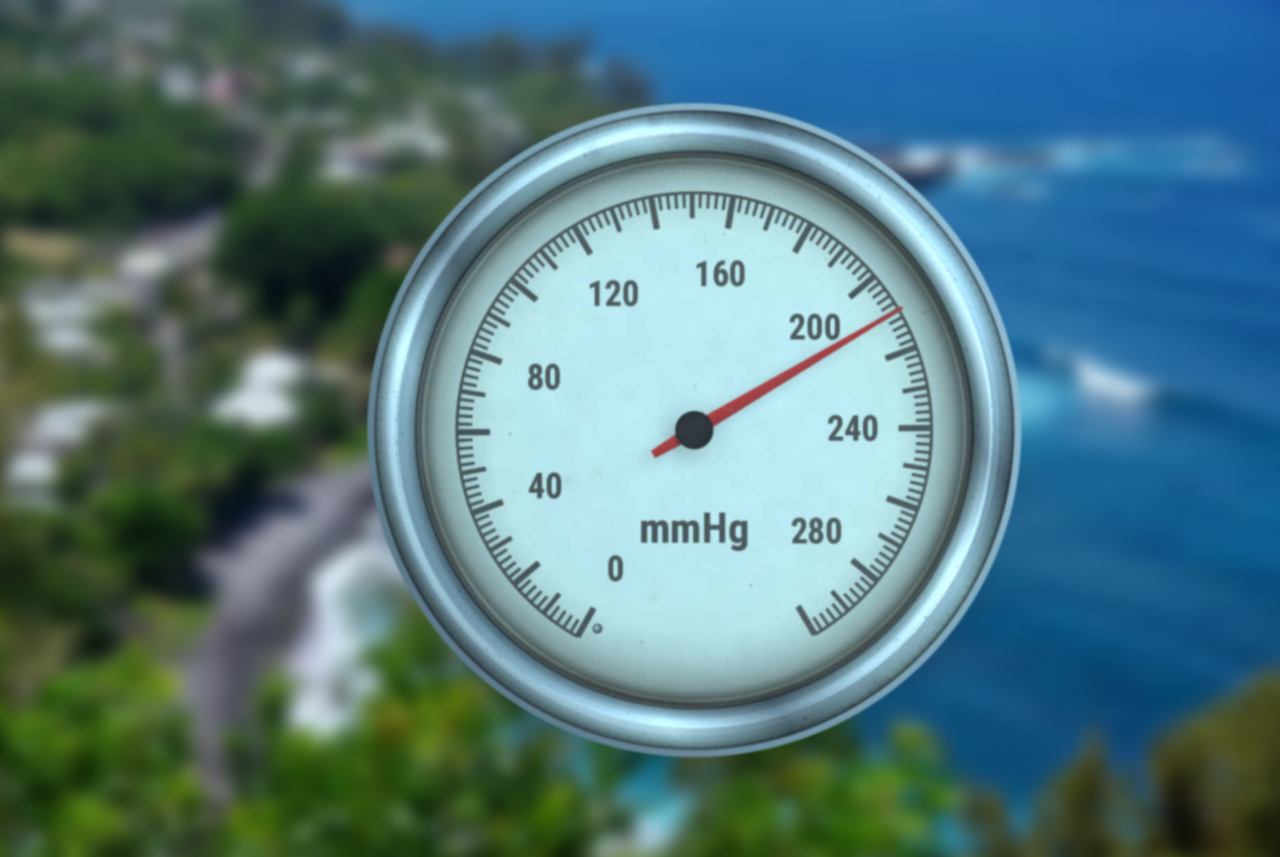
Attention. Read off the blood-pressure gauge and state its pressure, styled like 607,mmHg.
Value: 210,mmHg
